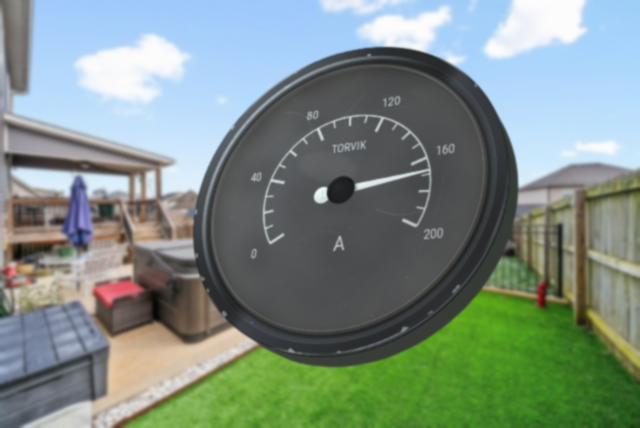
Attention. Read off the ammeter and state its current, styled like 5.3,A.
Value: 170,A
